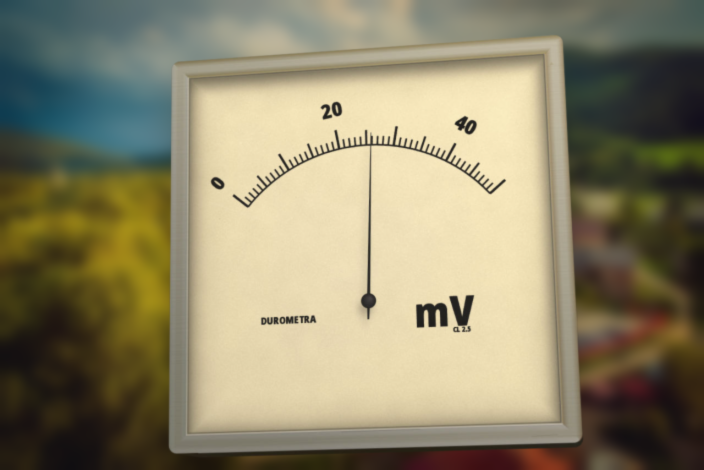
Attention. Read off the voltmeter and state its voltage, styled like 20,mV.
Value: 26,mV
